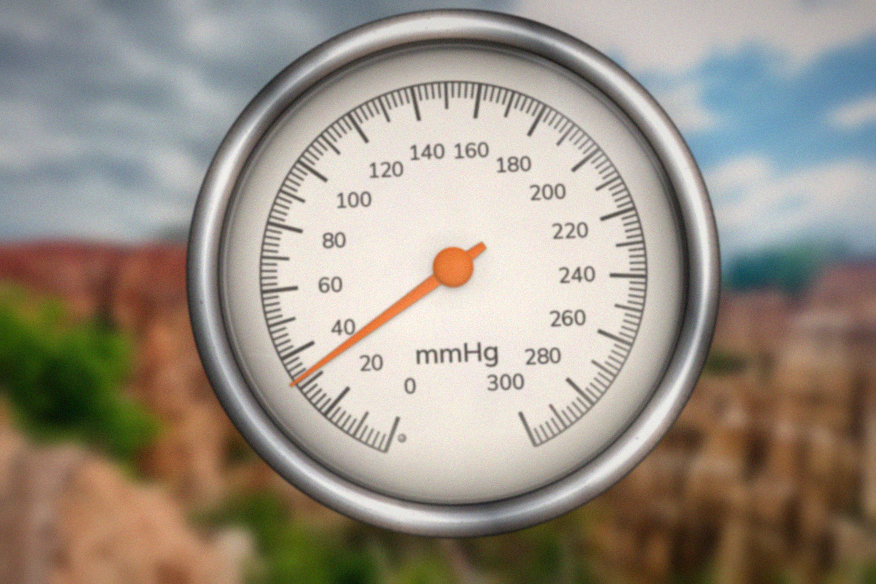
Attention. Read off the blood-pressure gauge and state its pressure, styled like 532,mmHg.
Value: 32,mmHg
